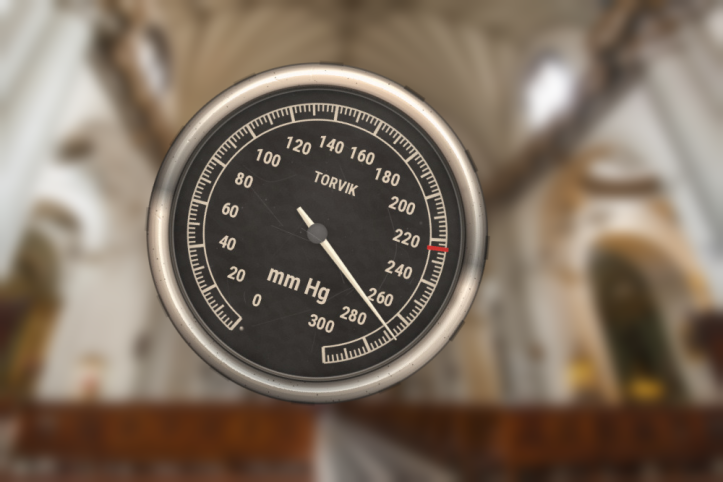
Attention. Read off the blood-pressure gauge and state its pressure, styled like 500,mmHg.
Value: 268,mmHg
